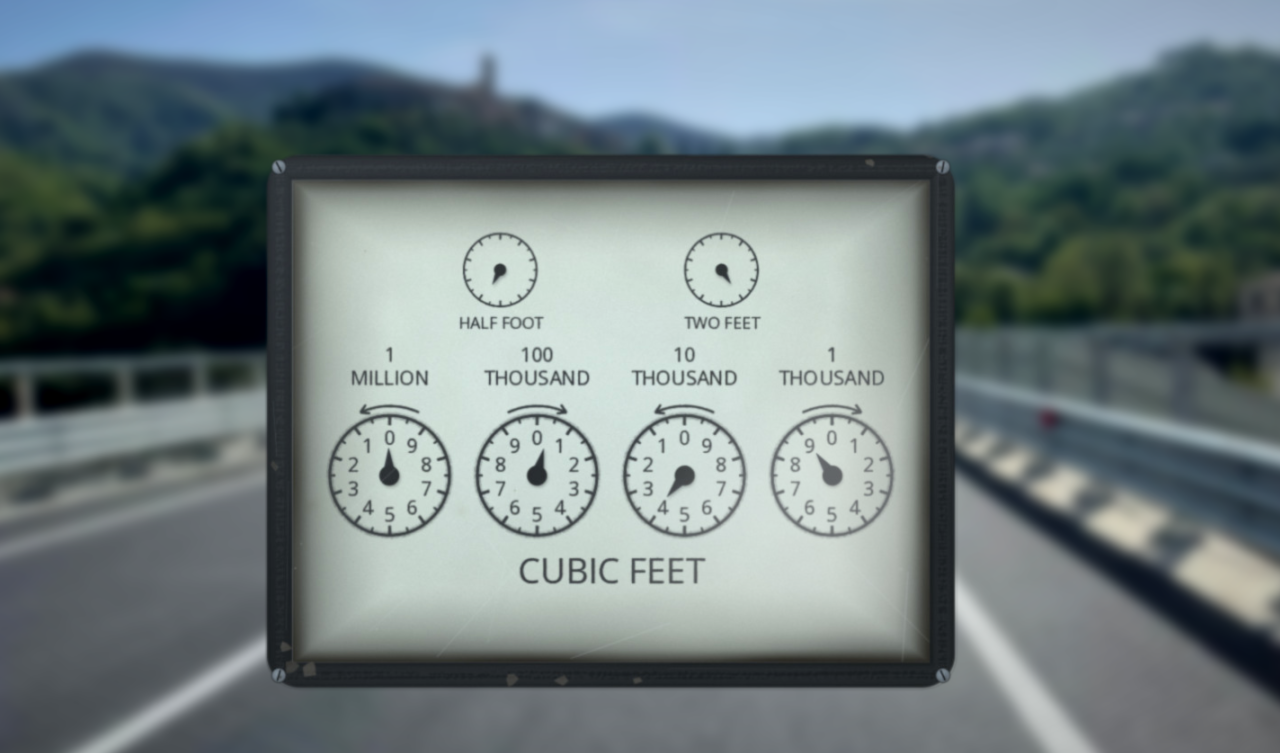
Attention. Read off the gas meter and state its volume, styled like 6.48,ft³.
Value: 3900,ft³
